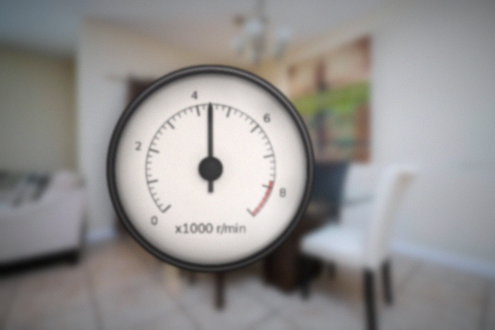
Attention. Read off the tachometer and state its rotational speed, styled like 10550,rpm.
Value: 4400,rpm
